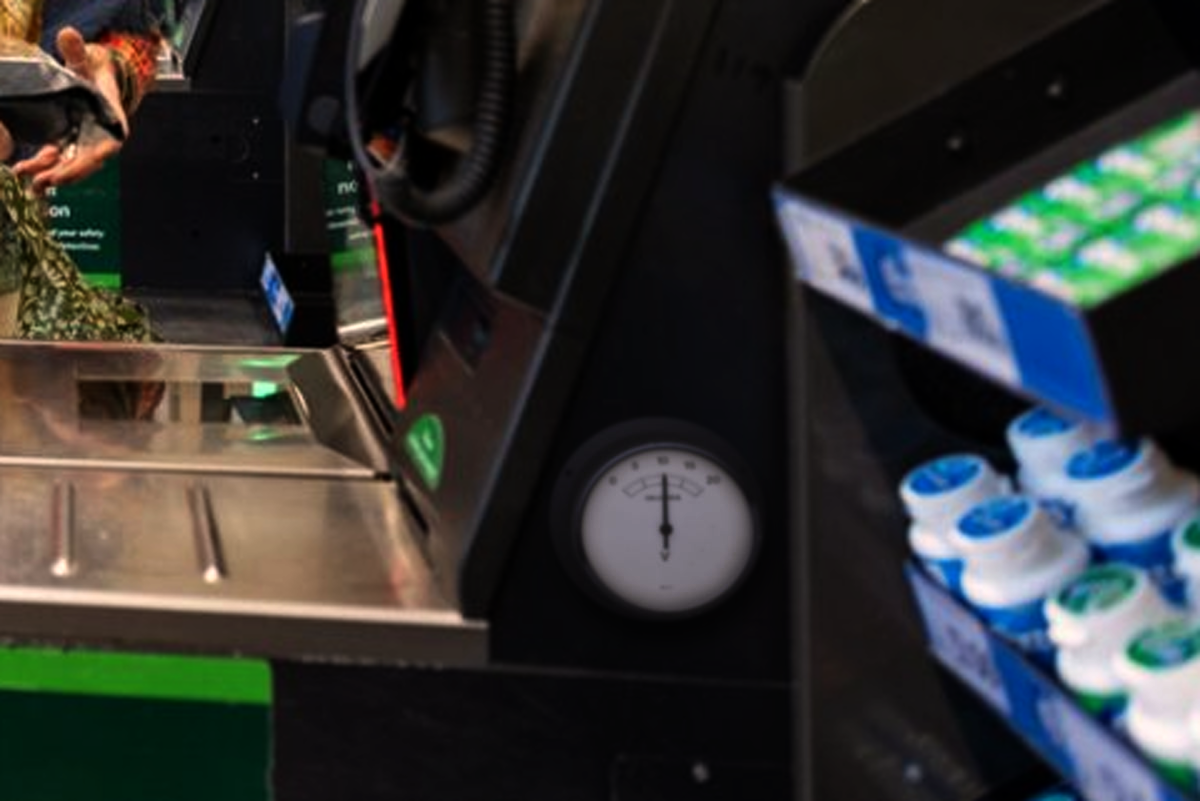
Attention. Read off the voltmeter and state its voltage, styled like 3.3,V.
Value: 10,V
